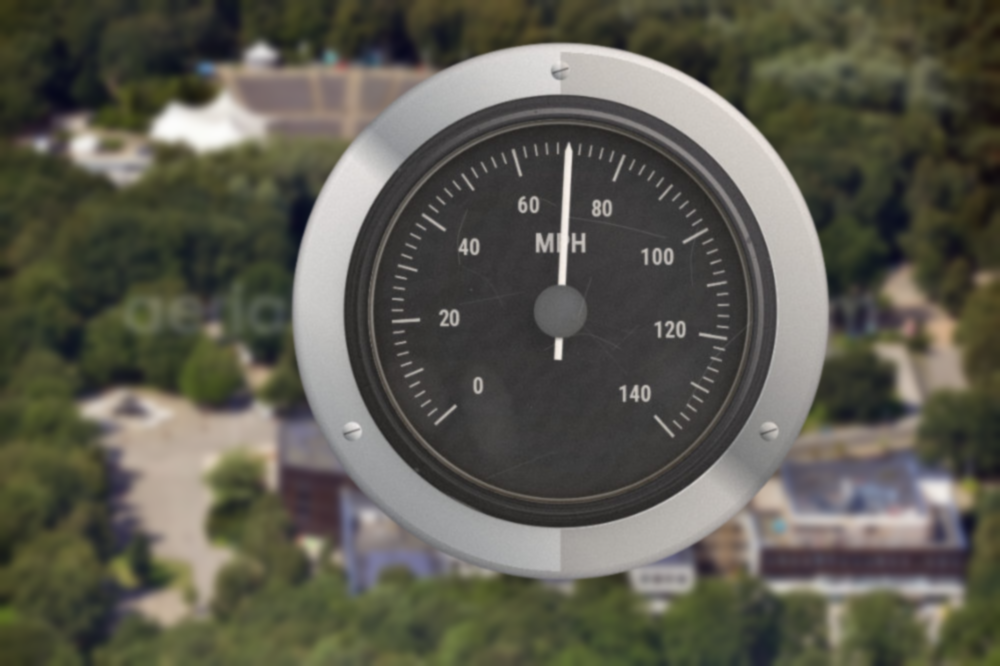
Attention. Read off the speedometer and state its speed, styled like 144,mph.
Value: 70,mph
